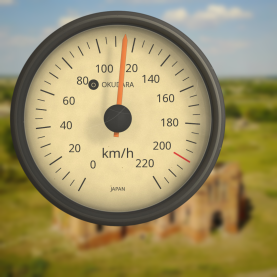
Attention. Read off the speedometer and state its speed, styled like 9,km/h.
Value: 115,km/h
